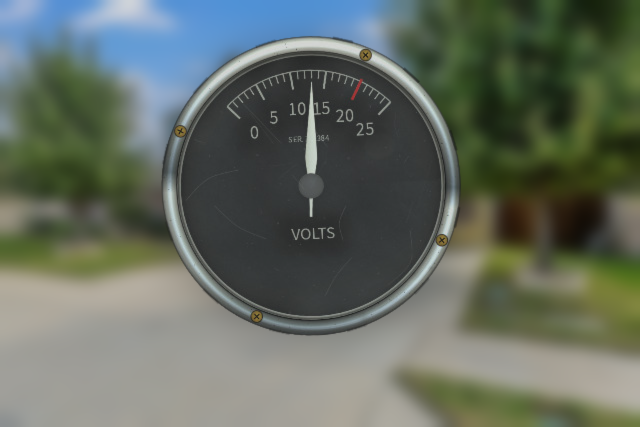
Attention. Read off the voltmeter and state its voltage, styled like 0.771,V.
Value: 13,V
